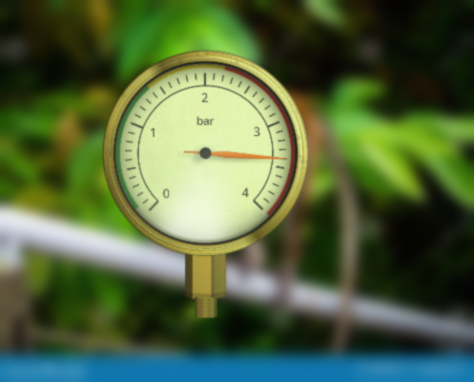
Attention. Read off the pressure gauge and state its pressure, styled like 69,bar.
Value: 3.4,bar
